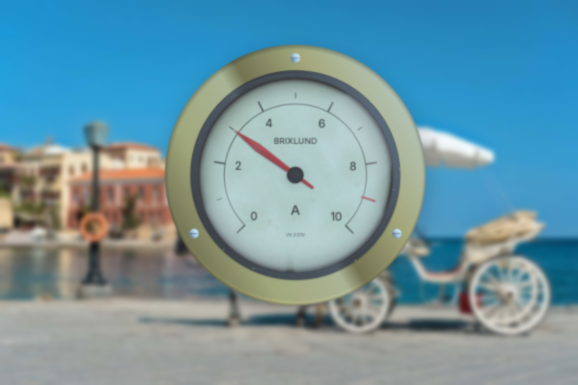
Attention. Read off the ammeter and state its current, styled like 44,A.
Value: 3,A
